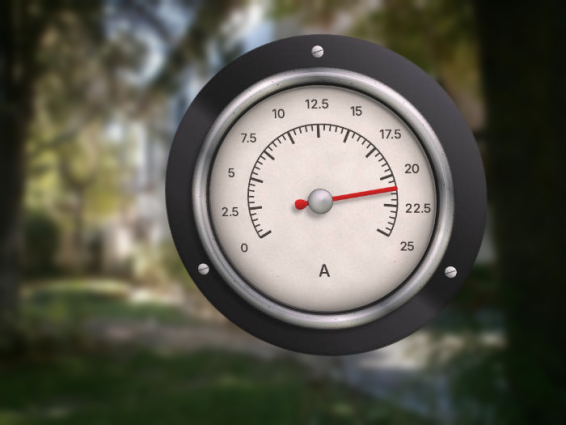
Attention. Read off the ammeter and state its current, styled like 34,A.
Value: 21,A
